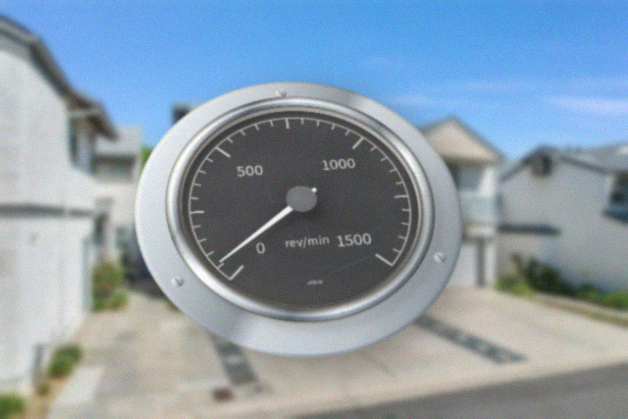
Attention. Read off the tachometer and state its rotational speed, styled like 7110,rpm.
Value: 50,rpm
